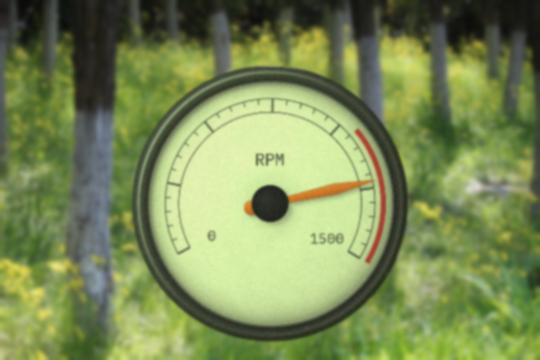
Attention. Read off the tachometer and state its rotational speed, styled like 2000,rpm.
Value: 1225,rpm
